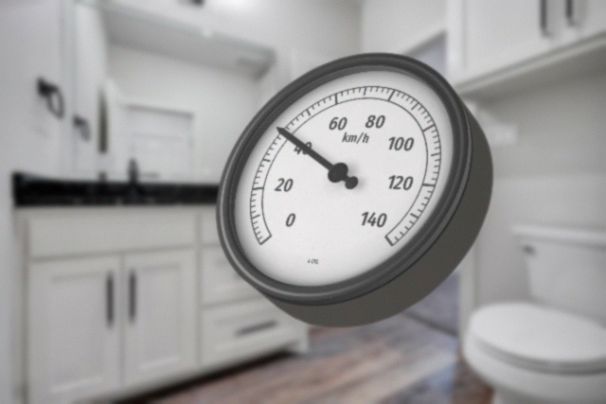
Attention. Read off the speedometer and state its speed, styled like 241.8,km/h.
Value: 40,km/h
